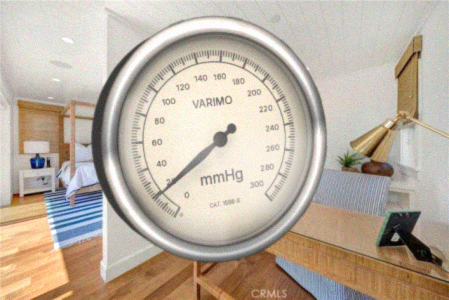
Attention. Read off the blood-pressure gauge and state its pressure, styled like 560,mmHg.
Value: 20,mmHg
